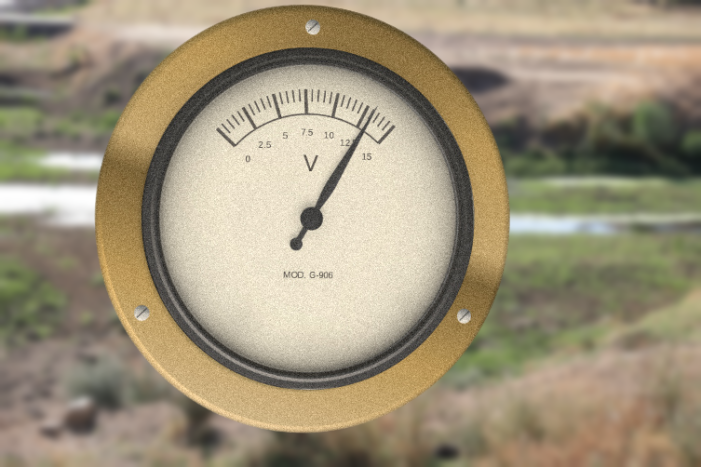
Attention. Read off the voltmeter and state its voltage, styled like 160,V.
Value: 13,V
